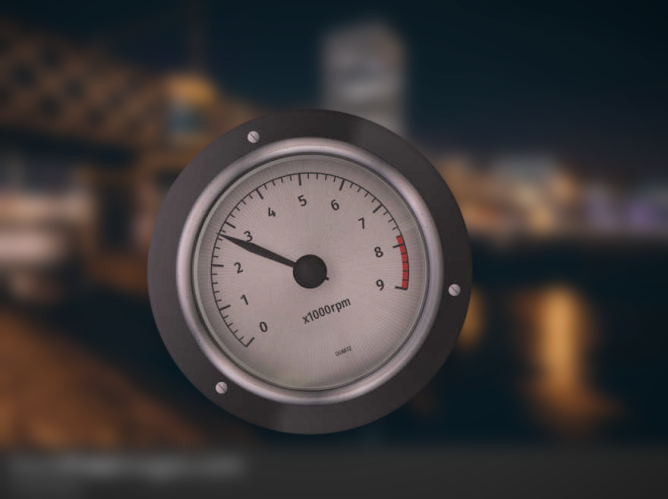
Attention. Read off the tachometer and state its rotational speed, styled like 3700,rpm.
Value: 2700,rpm
